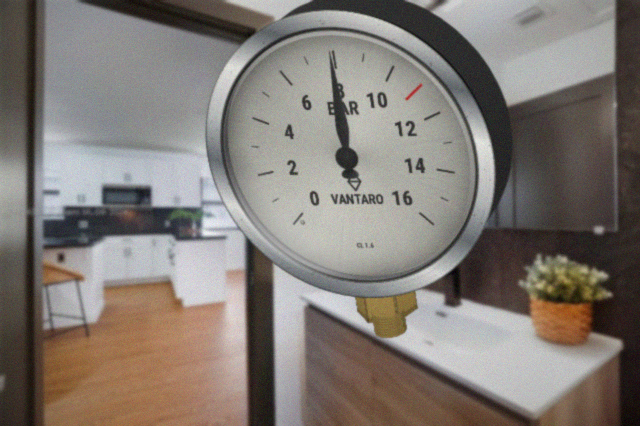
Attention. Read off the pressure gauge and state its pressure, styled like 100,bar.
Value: 8,bar
